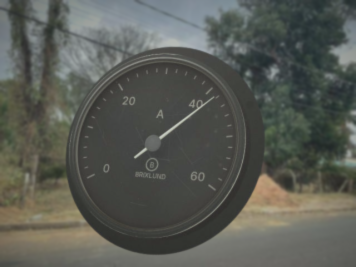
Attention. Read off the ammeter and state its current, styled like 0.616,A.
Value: 42,A
